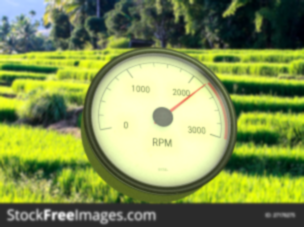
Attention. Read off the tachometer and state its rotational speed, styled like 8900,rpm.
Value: 2200,rpm
